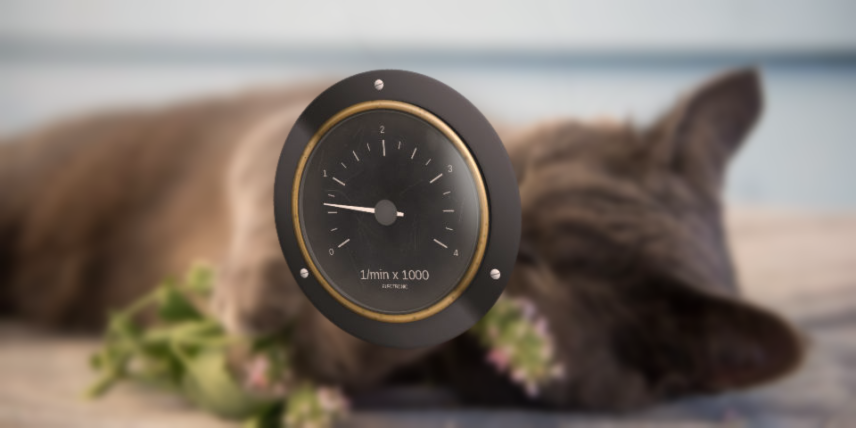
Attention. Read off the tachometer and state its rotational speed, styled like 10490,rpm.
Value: 625,rpm
